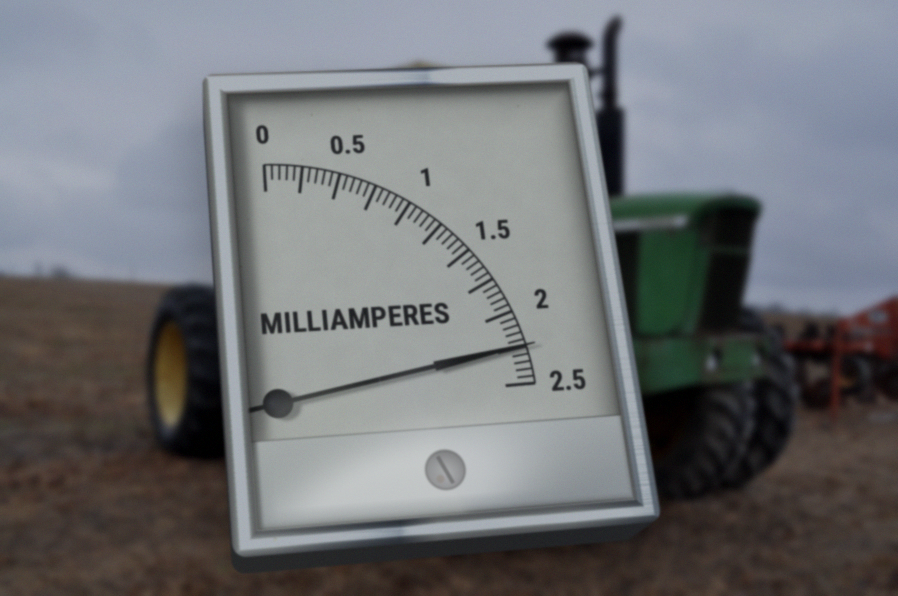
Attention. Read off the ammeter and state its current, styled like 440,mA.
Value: 2.25,mA
